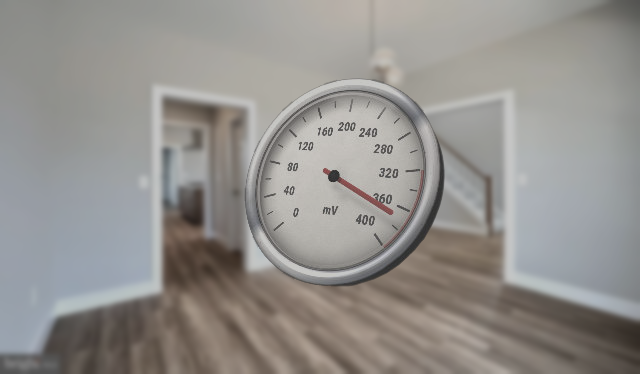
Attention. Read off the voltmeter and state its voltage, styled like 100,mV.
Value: 370,mV
